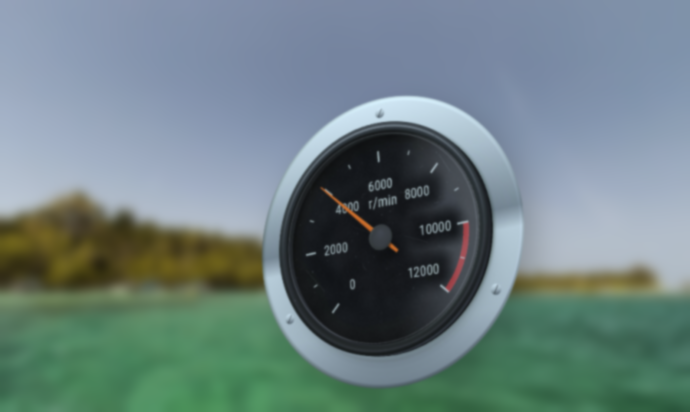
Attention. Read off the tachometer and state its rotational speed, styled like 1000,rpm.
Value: 4000,rpm
